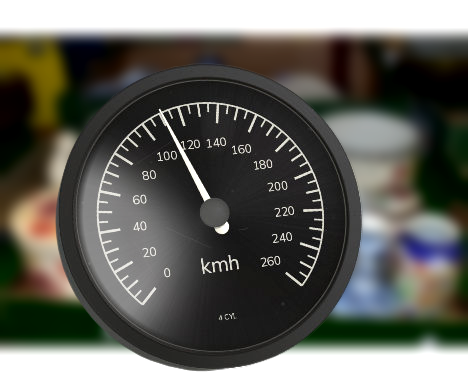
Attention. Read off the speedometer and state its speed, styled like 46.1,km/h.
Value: 110,km/h
